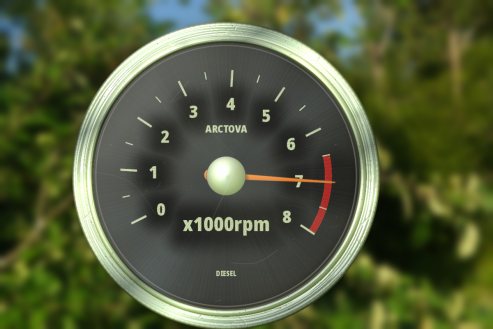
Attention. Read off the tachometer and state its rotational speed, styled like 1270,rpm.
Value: 7000,rpm
